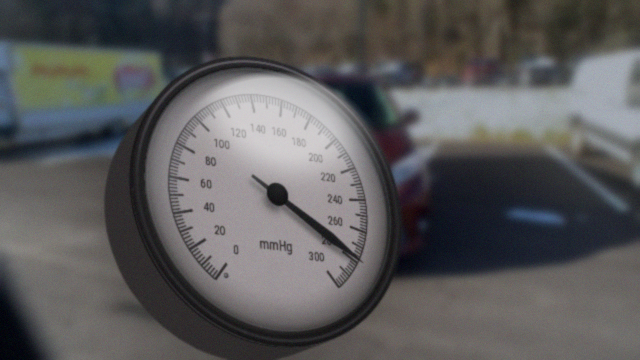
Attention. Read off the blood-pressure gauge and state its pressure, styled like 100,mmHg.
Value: 280,mmHg
